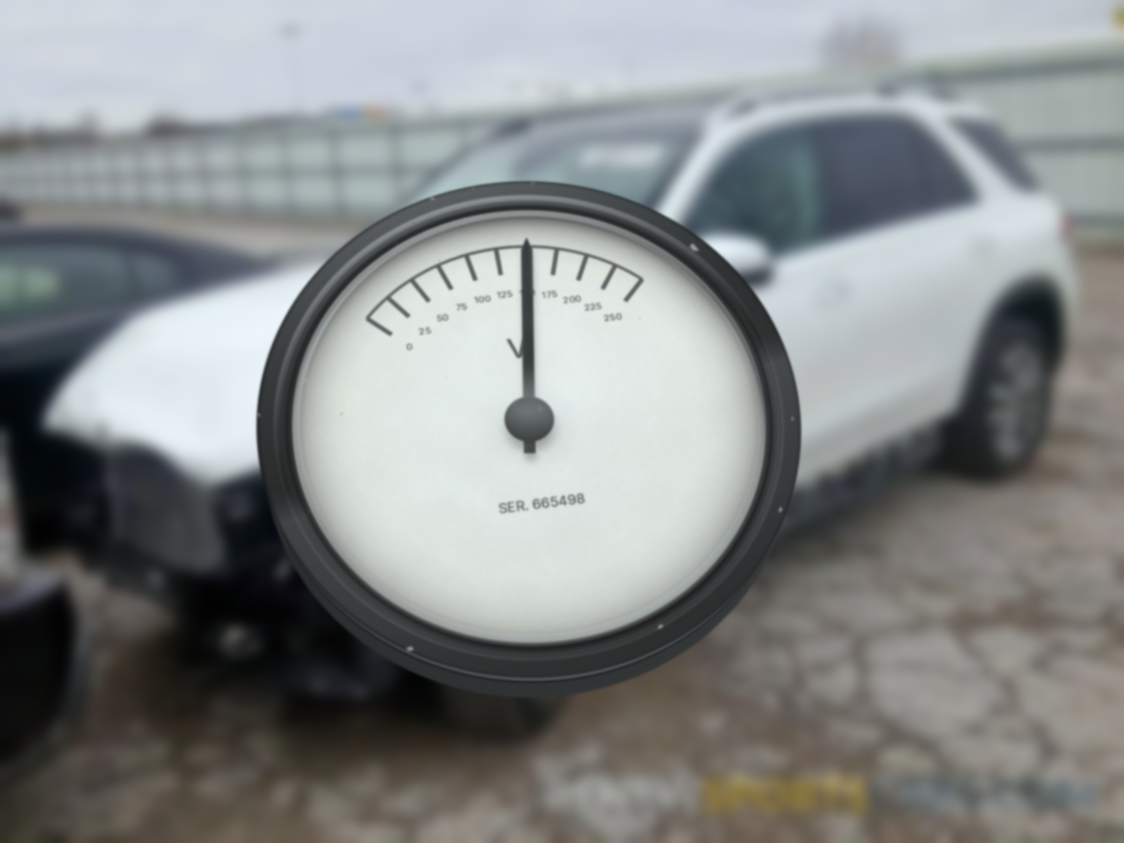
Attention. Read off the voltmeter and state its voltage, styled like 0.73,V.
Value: 150,V
